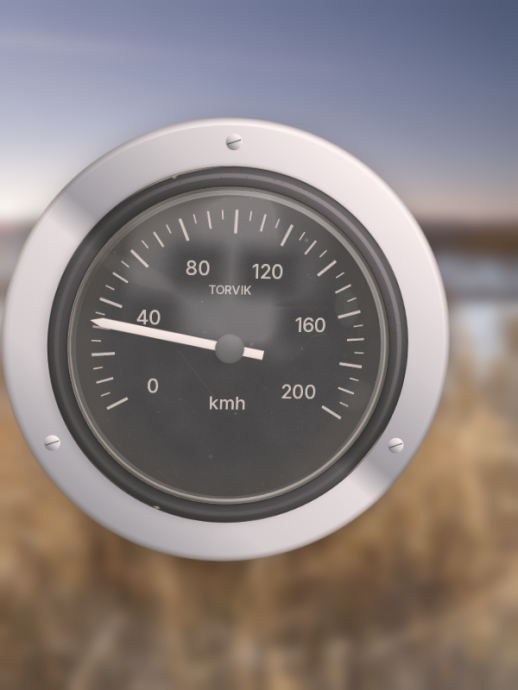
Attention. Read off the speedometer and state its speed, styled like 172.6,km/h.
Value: 32.5,km/h
